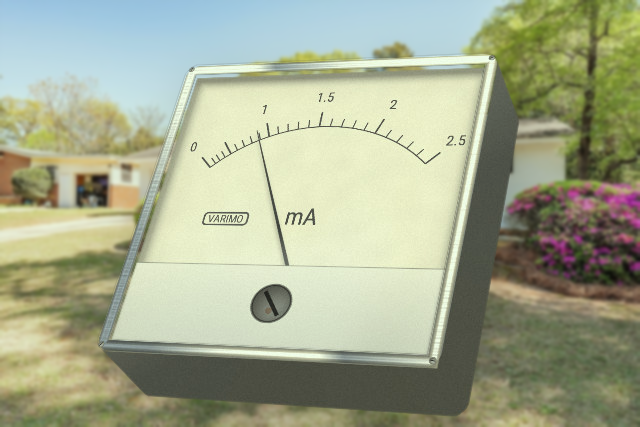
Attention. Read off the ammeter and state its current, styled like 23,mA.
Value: 0.9,mA
